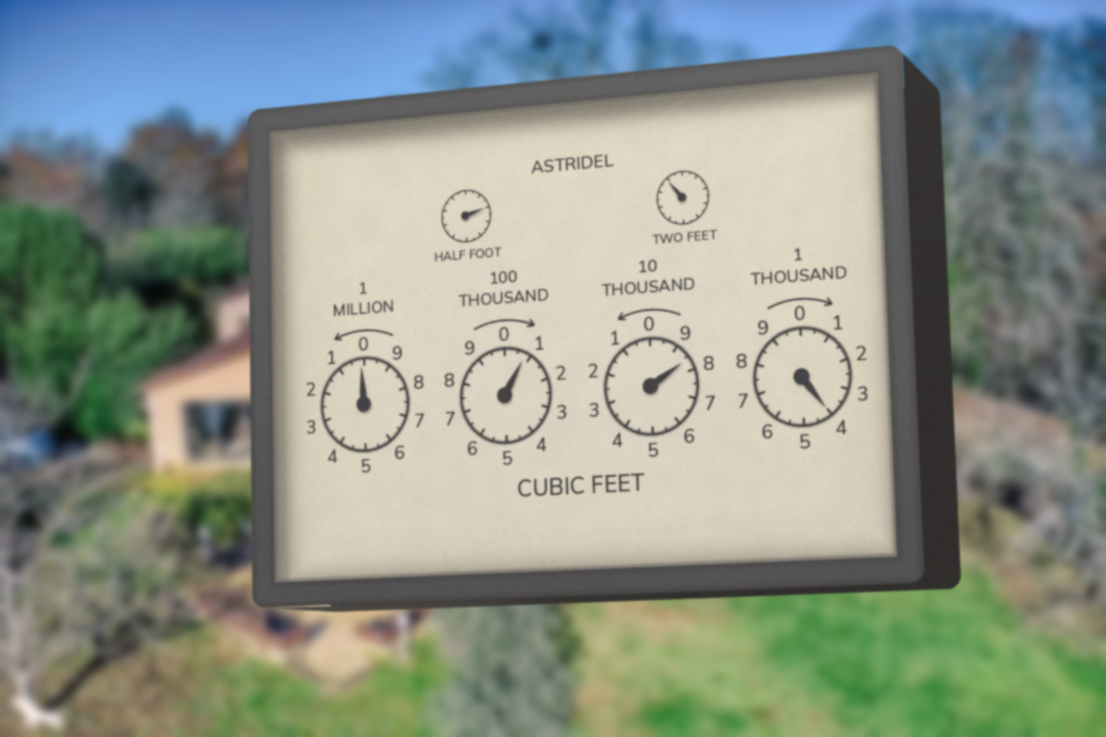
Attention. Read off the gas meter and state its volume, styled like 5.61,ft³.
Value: 8400,ft³
